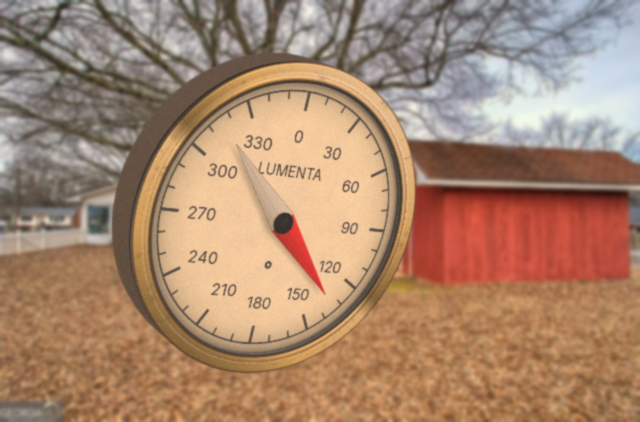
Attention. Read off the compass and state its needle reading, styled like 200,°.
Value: 135,°
